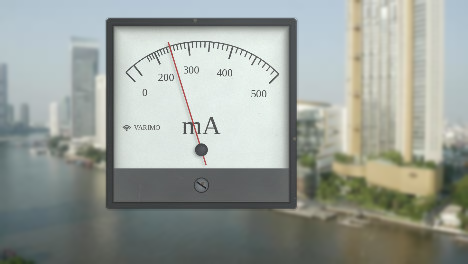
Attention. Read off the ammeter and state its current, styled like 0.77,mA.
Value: 250,mA
